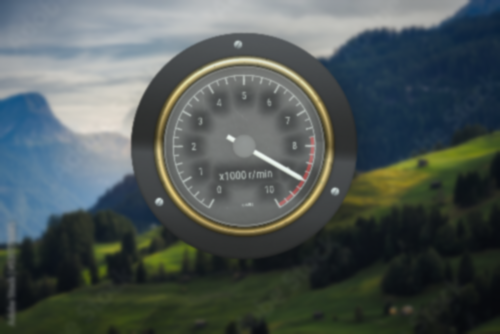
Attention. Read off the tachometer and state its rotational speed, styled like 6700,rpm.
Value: 9000,rpm
